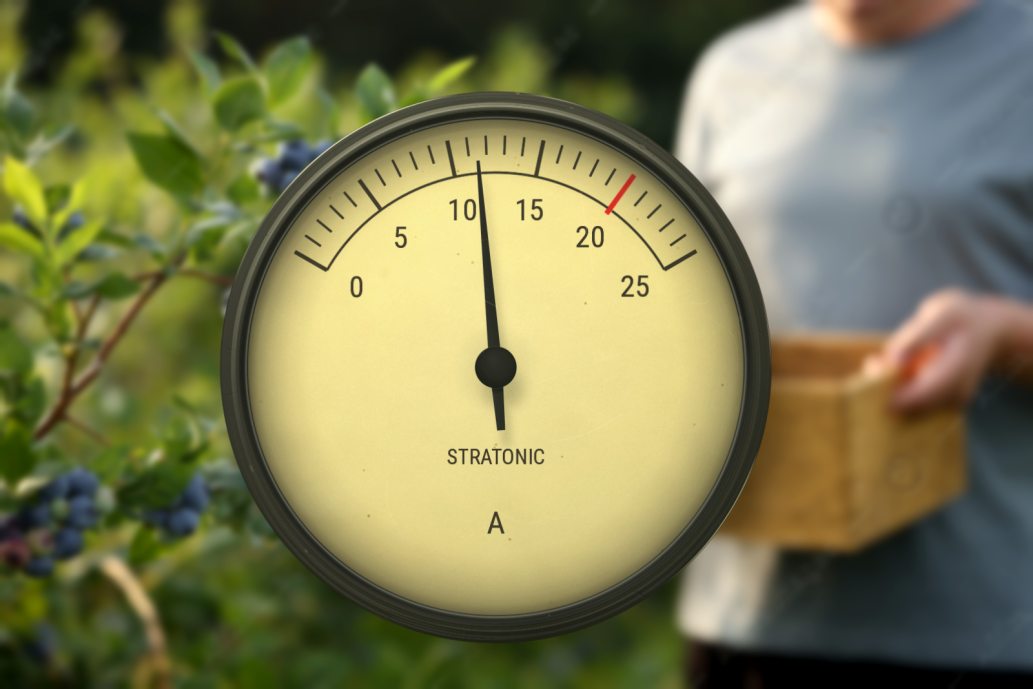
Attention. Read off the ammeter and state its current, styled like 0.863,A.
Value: 11.5,A
